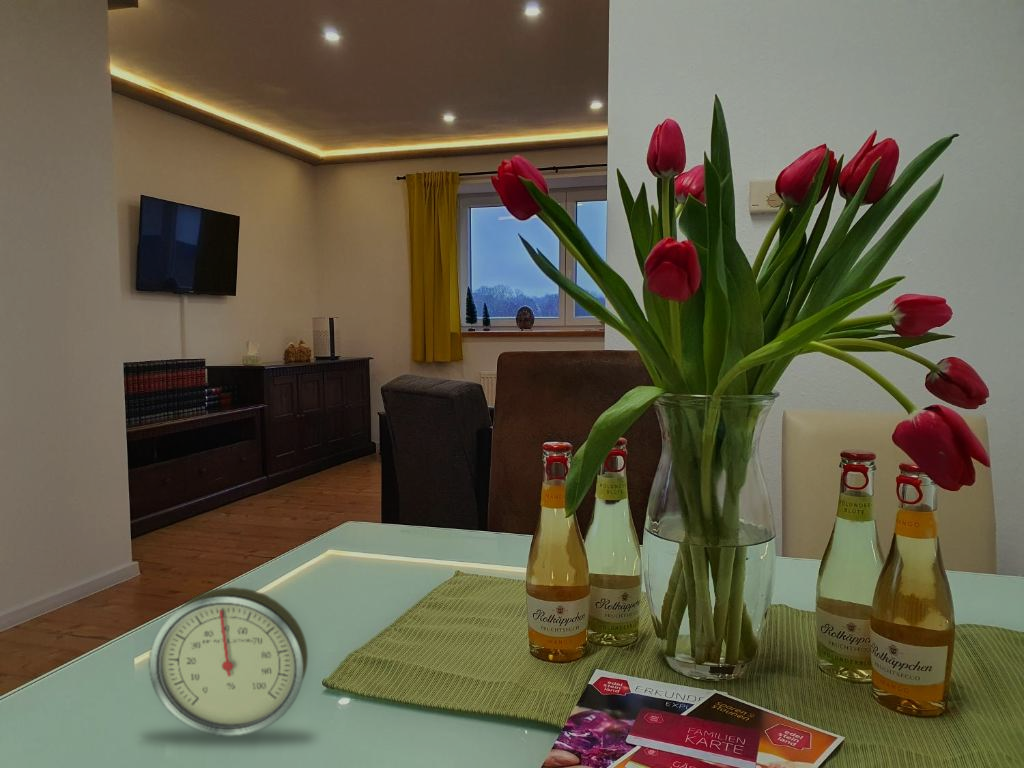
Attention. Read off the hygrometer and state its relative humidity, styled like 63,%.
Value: 50,%
